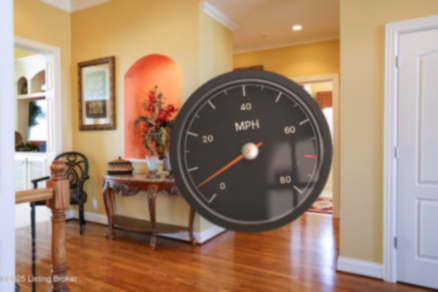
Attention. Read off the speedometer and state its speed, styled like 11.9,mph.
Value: 5,mph
